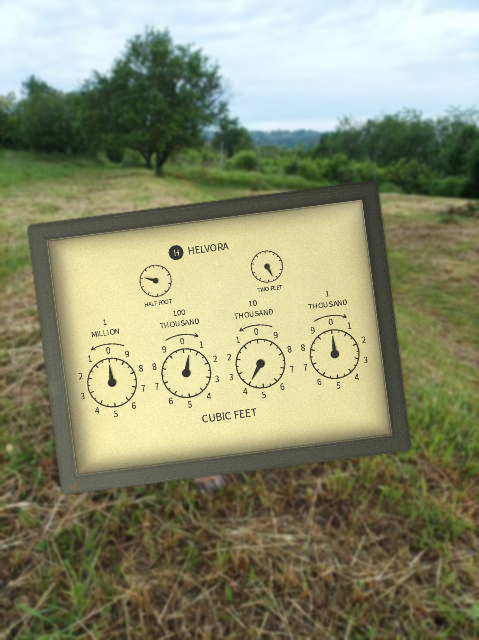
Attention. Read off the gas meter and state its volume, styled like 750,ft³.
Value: 4000,ft³
